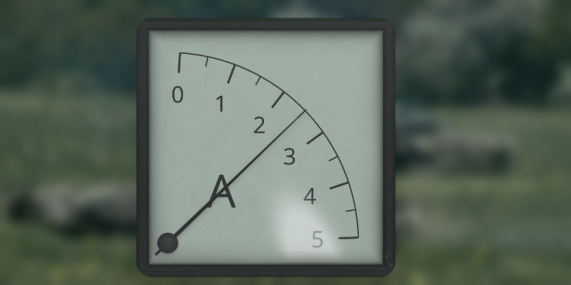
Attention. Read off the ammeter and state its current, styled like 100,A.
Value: 2.5,A
